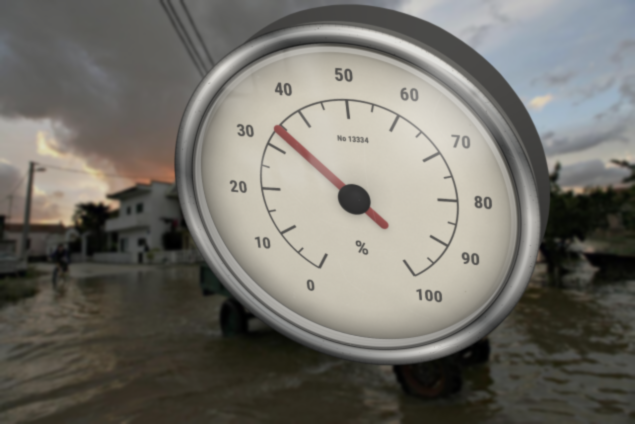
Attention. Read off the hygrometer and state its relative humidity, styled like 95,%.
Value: 35,%
